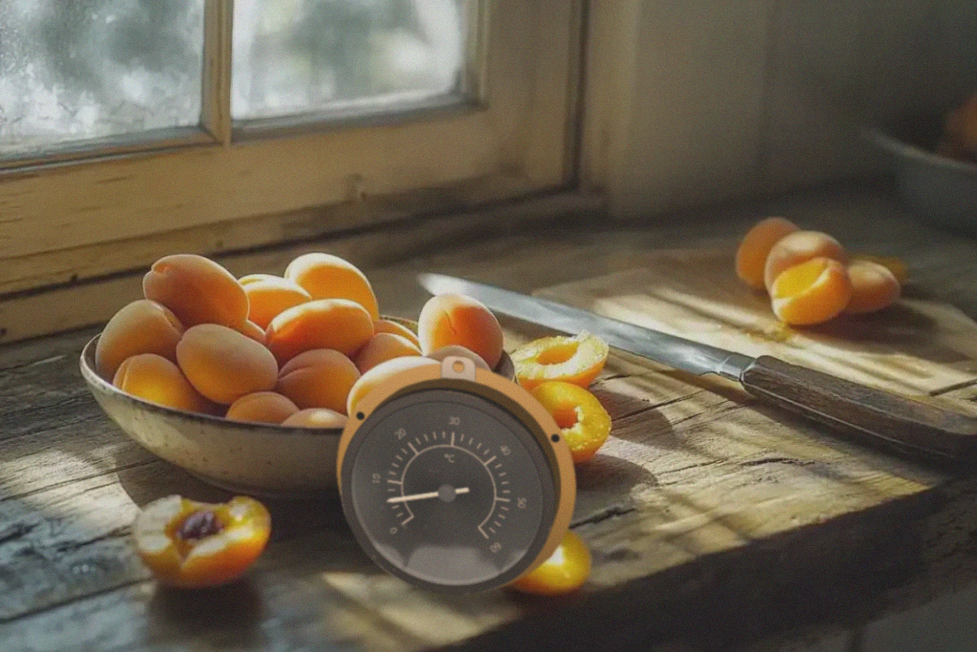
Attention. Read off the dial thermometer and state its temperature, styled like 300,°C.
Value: 6,°C
